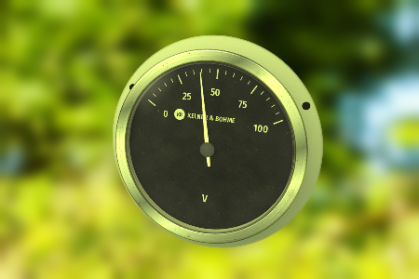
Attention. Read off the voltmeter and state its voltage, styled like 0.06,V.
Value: 40,V
